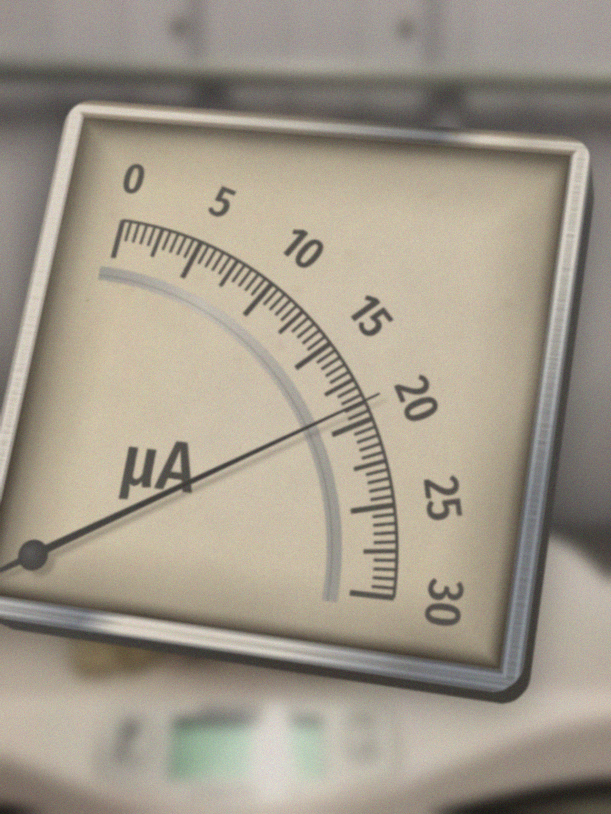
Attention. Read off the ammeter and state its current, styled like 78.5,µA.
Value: 19,µA
